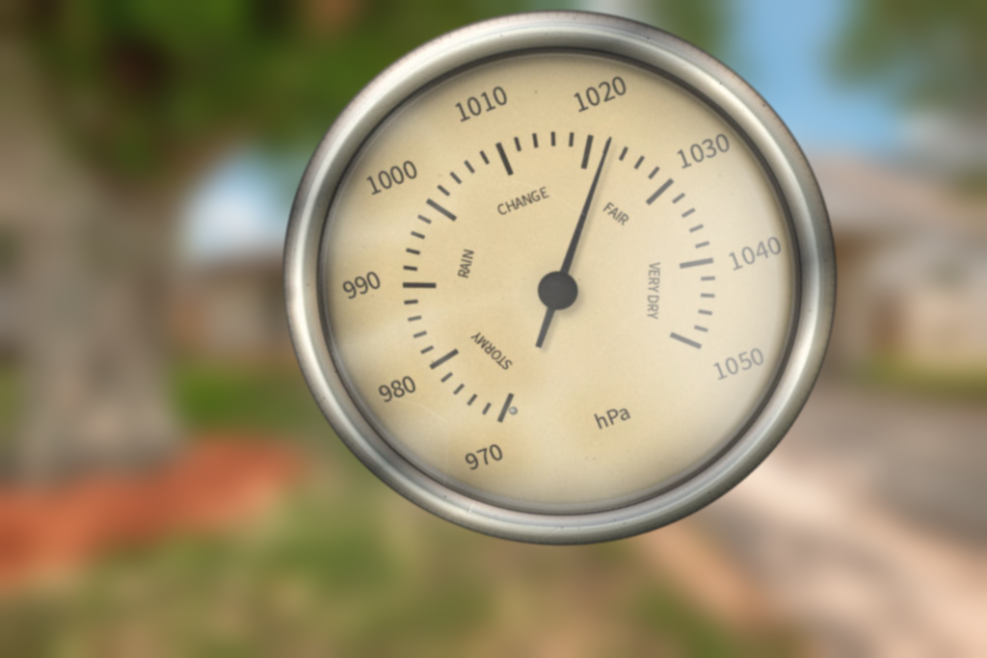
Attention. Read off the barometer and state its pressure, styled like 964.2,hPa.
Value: 1022,hPa
